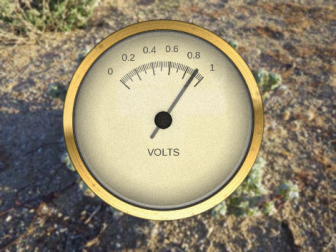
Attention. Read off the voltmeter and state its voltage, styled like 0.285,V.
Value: 0.9,V
